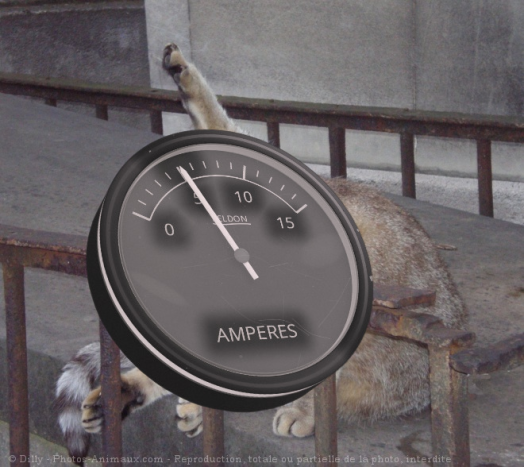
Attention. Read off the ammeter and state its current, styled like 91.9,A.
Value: 5,A
